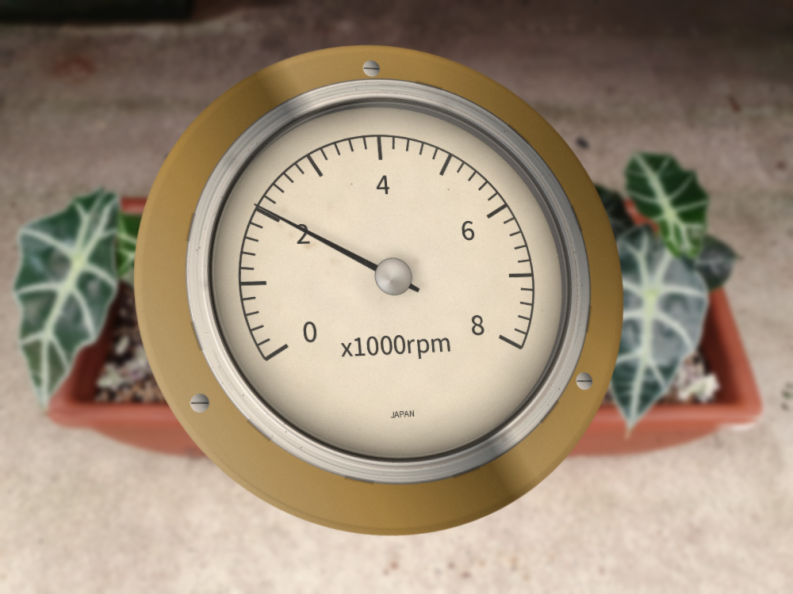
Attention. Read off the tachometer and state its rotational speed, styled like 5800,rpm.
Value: 2000,rpm
